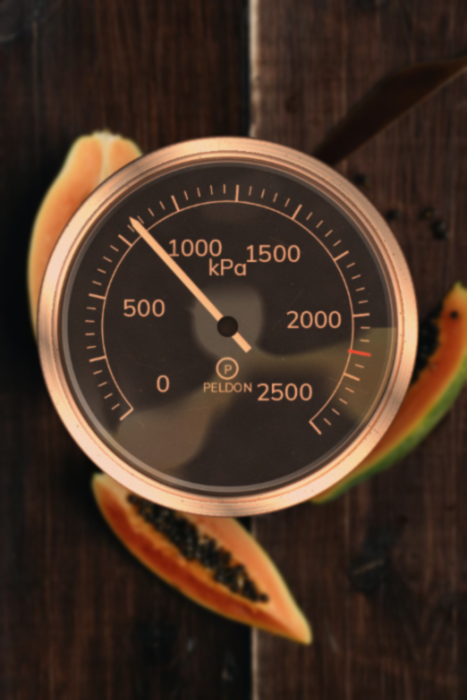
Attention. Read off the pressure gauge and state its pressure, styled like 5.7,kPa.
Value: 825,kPa
